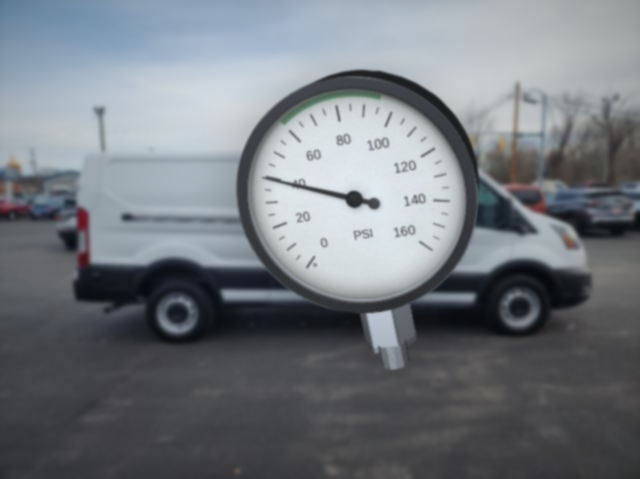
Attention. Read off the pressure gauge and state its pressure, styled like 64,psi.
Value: 40,psi
